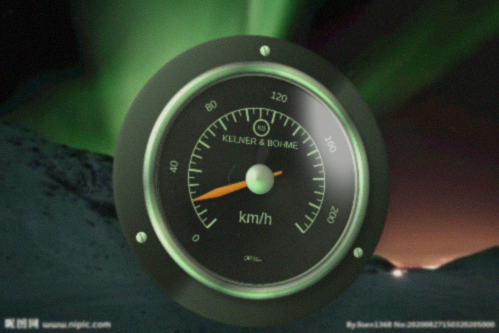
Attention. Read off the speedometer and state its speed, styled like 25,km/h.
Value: 20,km/h
